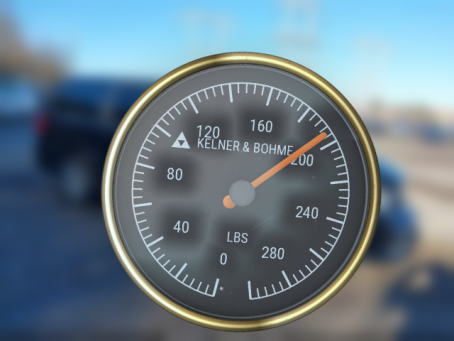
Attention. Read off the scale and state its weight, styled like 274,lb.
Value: 194,lb
